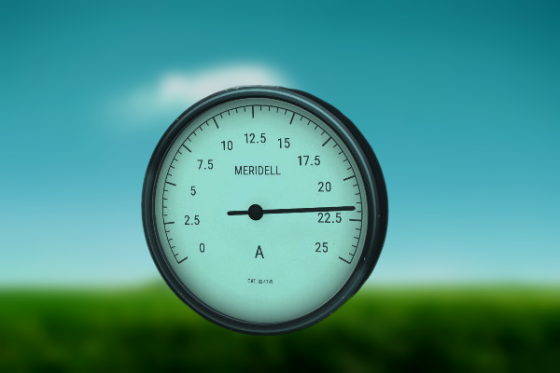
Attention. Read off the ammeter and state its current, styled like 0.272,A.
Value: 21.75,A
